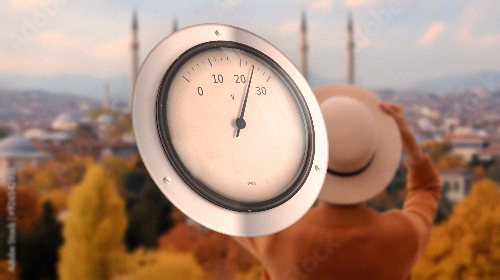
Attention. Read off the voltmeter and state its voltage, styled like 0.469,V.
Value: 24,V
